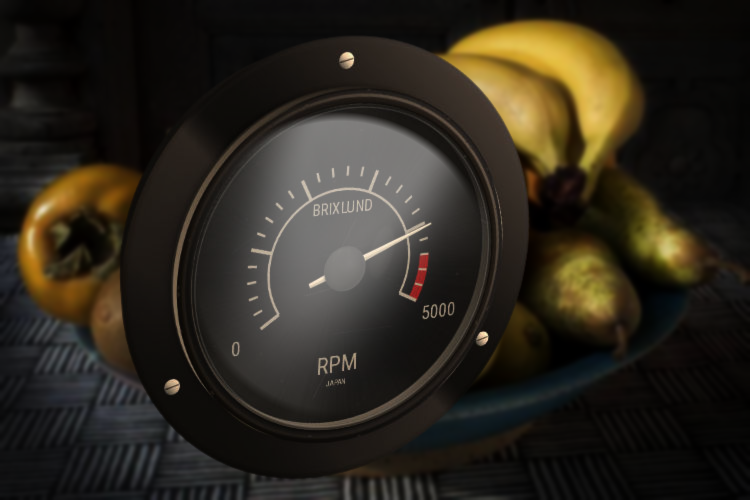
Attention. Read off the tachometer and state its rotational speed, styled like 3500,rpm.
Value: 4000,rpm
